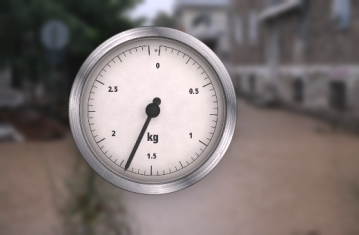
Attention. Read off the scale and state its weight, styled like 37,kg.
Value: 1.7,kg
